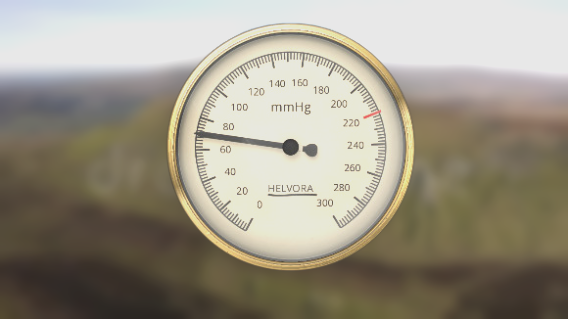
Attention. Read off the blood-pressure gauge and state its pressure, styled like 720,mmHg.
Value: 70,mmHg
